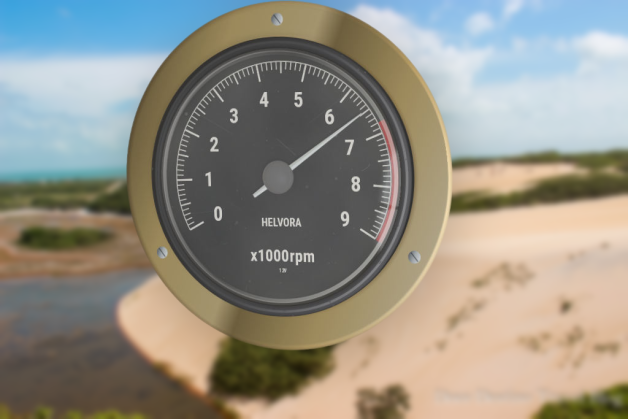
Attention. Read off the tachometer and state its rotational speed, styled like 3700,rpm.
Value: 6500,rpm
